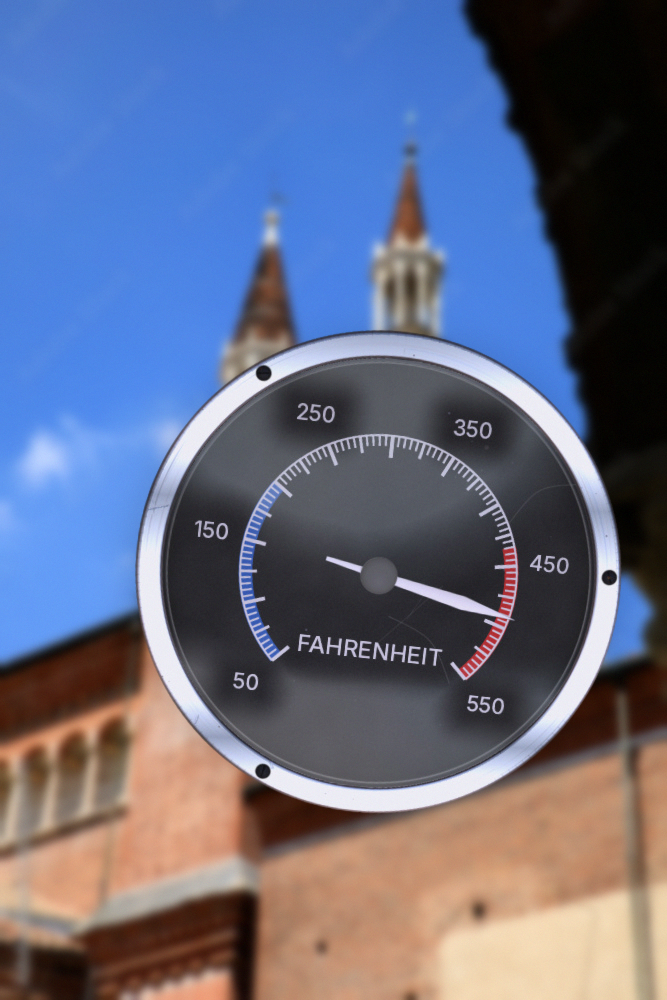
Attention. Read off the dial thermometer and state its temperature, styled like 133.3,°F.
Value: 490,°F
